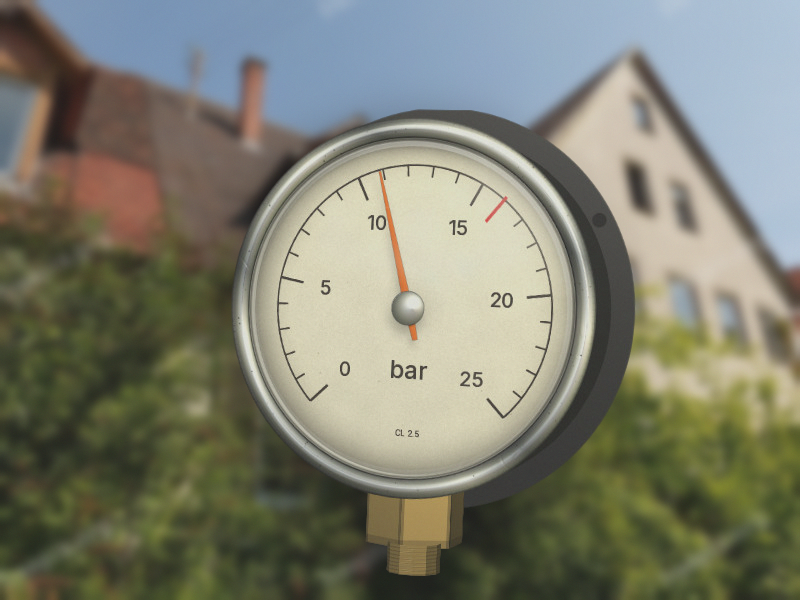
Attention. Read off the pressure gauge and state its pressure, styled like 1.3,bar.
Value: 11,bar
